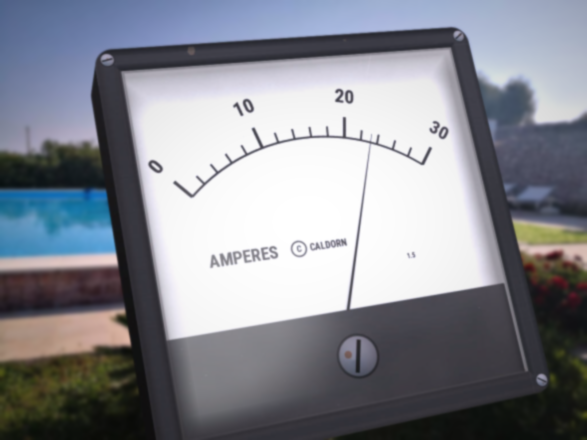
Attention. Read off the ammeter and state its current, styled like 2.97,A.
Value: 23,A
